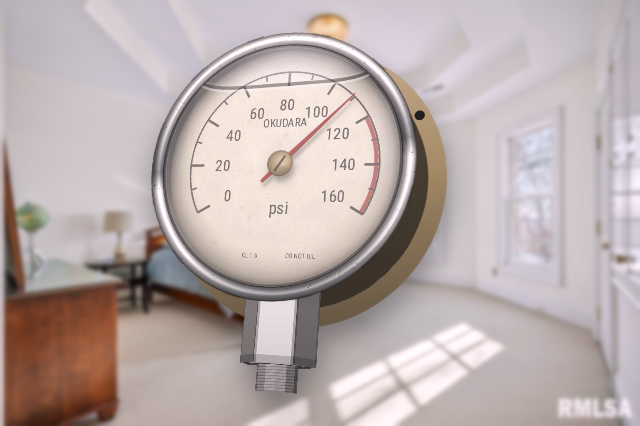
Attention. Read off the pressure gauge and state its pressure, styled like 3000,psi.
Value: 110,psi
